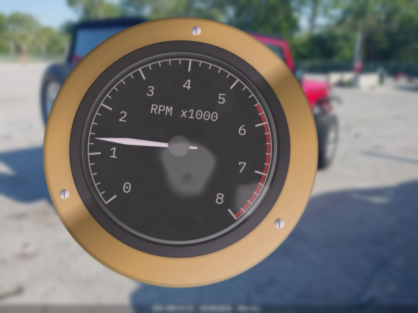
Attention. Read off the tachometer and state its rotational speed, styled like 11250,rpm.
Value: 1300,rpm
